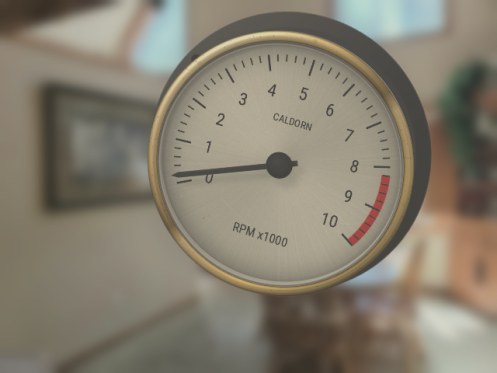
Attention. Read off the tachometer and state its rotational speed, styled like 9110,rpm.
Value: 200,rpm
